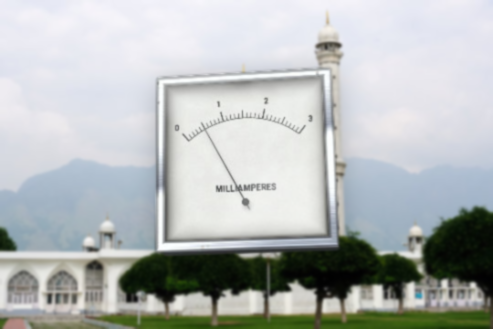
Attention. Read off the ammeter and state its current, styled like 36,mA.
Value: 0.5,mA
